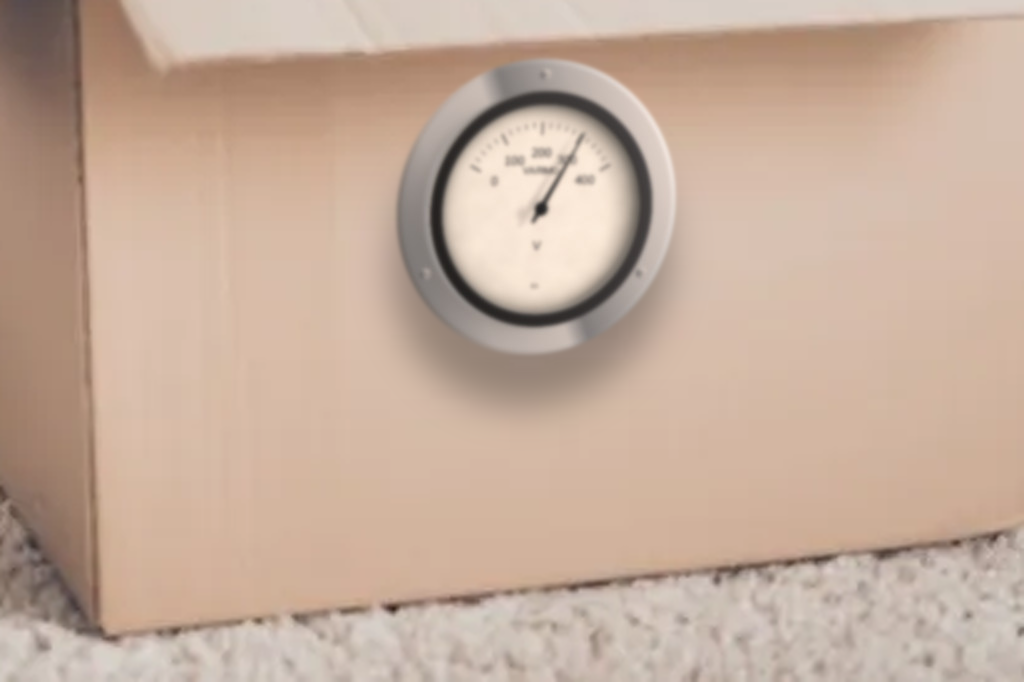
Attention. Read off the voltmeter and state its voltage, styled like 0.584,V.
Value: 300,V
